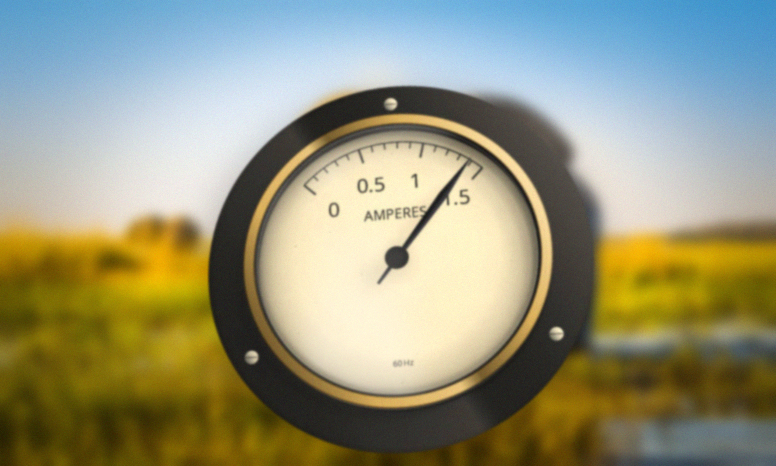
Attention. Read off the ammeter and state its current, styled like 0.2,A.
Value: 1.4,A
